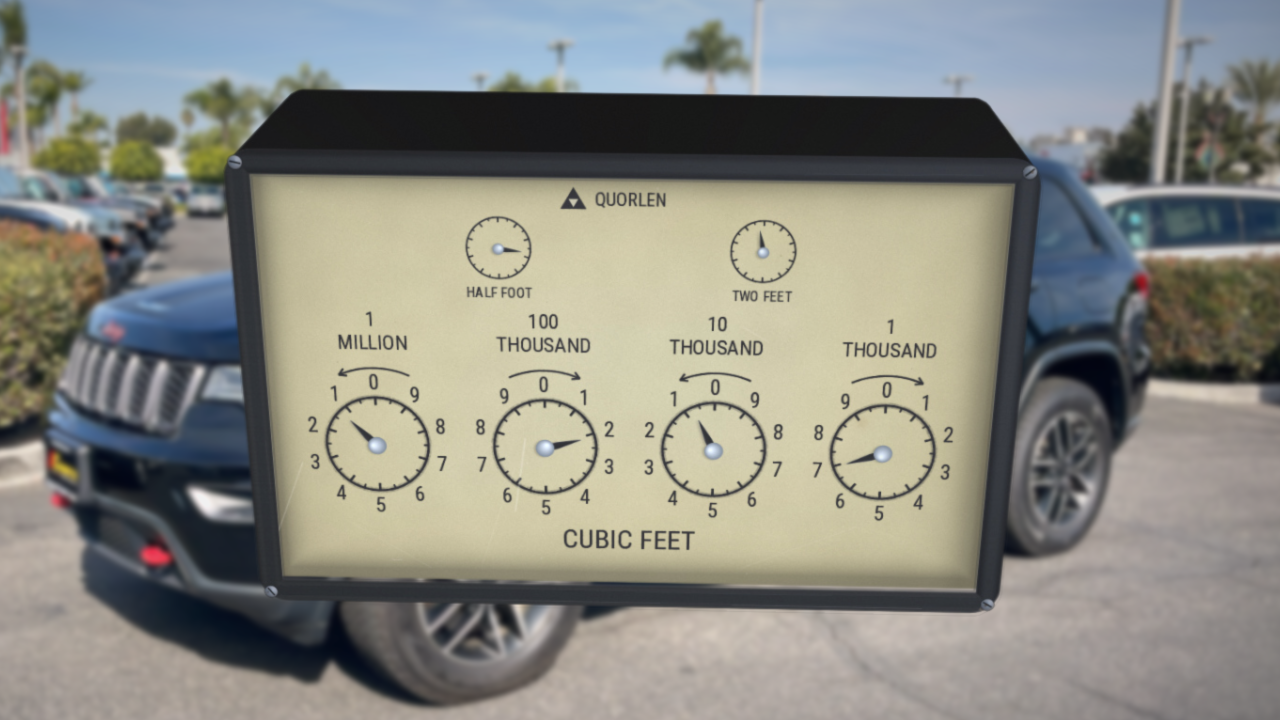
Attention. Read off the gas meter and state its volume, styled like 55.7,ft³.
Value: 120700,ft³
